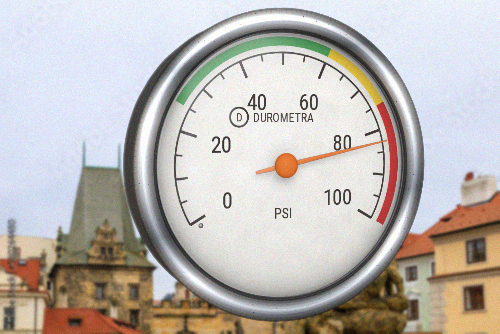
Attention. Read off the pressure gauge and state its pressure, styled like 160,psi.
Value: 82.5,psi
